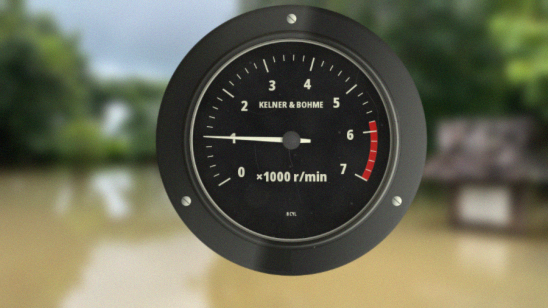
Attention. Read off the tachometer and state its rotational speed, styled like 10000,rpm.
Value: 1000,rpm
